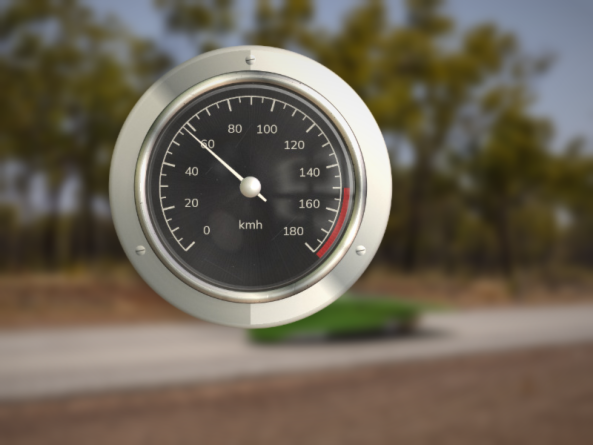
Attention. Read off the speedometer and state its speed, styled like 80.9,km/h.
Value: 57.5,km/h
